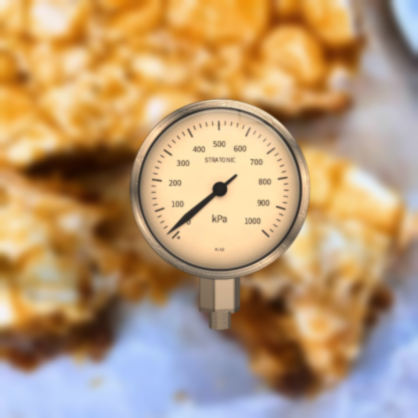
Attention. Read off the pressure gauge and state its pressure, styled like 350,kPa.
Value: 20,kPa
